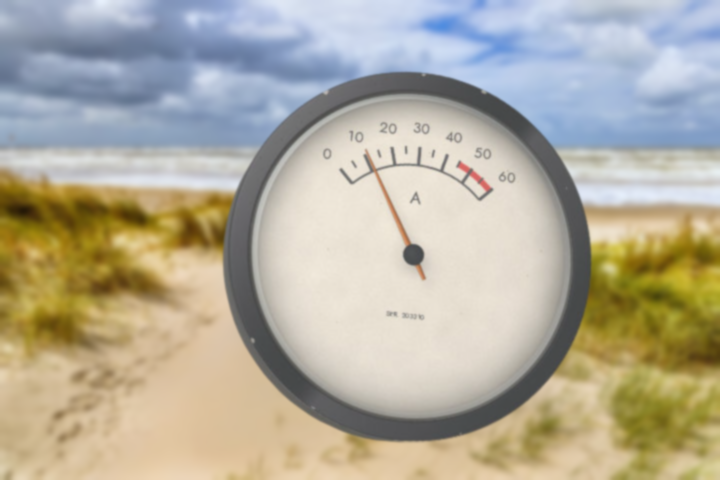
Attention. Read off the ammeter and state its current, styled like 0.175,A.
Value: 10,A
